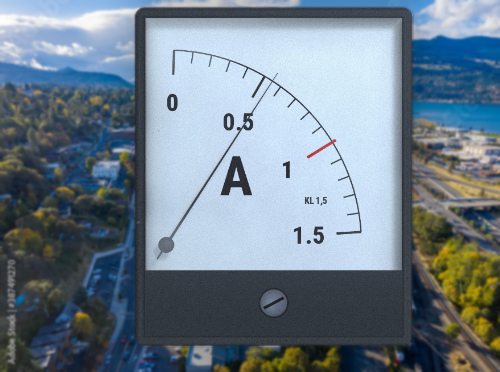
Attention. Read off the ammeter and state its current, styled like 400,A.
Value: 0.55,A
